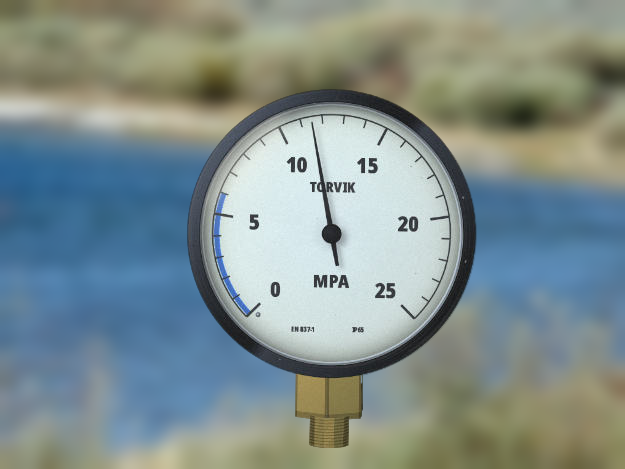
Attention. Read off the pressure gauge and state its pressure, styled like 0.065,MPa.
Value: 11.5,MPa
